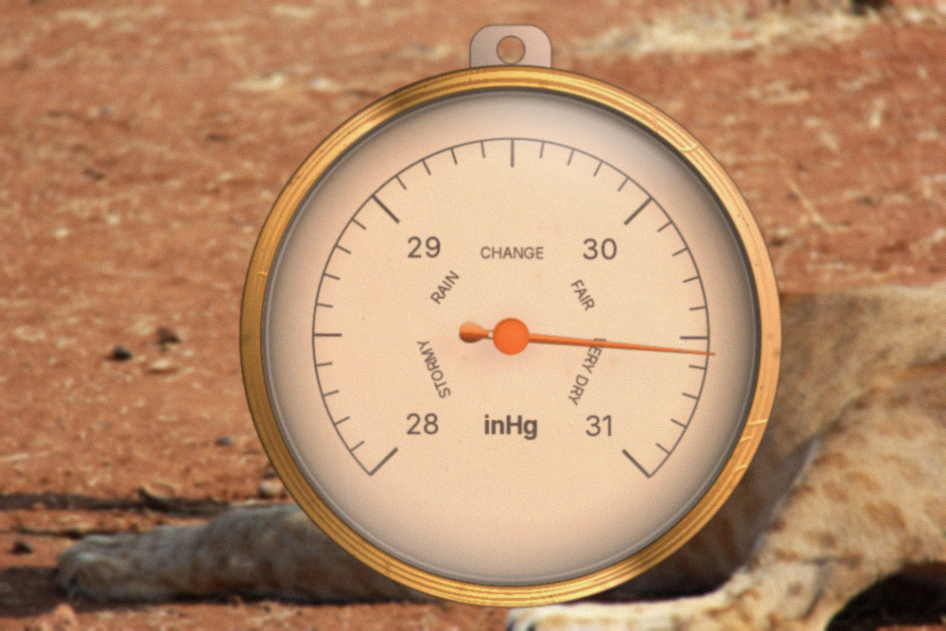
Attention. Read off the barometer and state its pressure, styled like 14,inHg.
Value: 30.55,inHg
